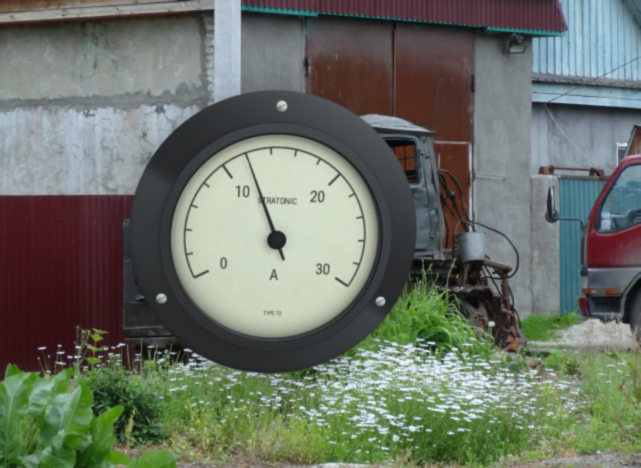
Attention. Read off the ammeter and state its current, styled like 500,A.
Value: 12,A
